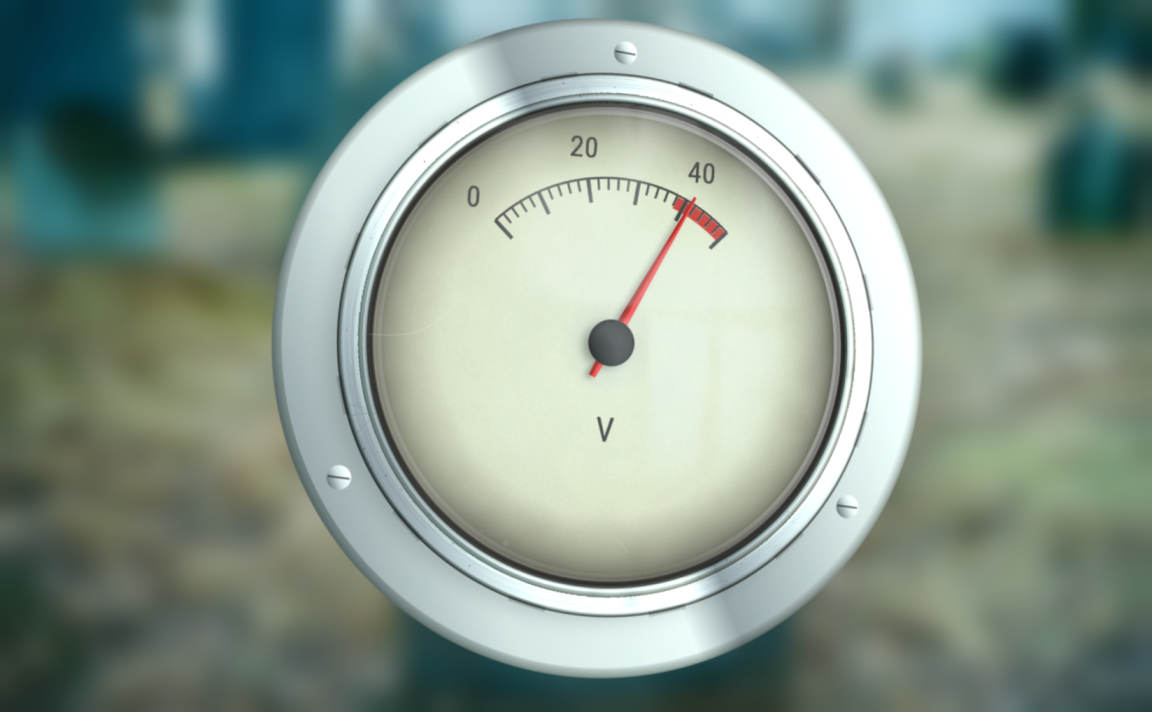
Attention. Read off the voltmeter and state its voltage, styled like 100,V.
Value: 41,V
